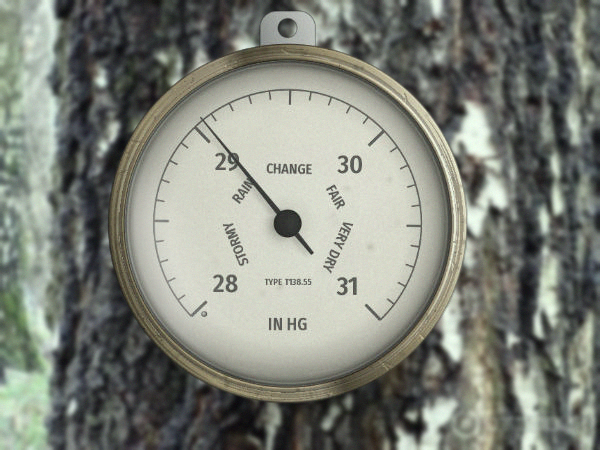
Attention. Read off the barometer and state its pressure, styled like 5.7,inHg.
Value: 29.05,inHg
